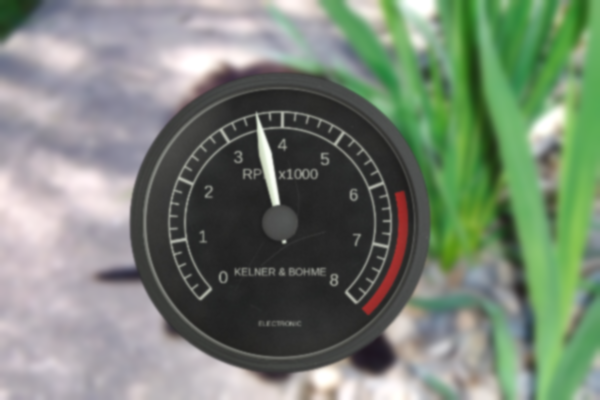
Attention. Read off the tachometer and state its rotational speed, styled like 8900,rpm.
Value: 3600,rpm
